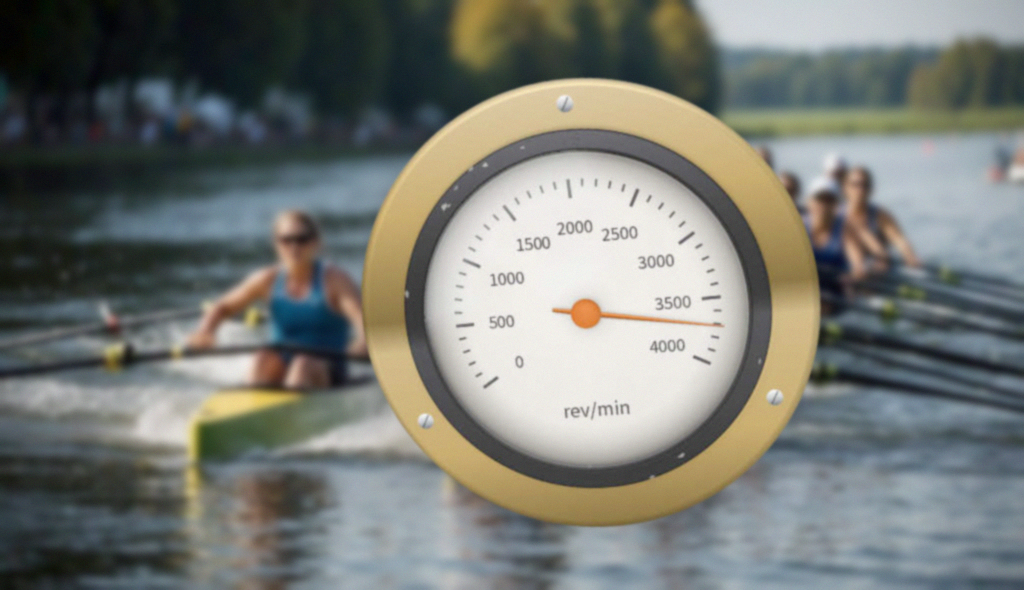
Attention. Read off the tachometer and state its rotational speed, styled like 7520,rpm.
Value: 3700,rpm
